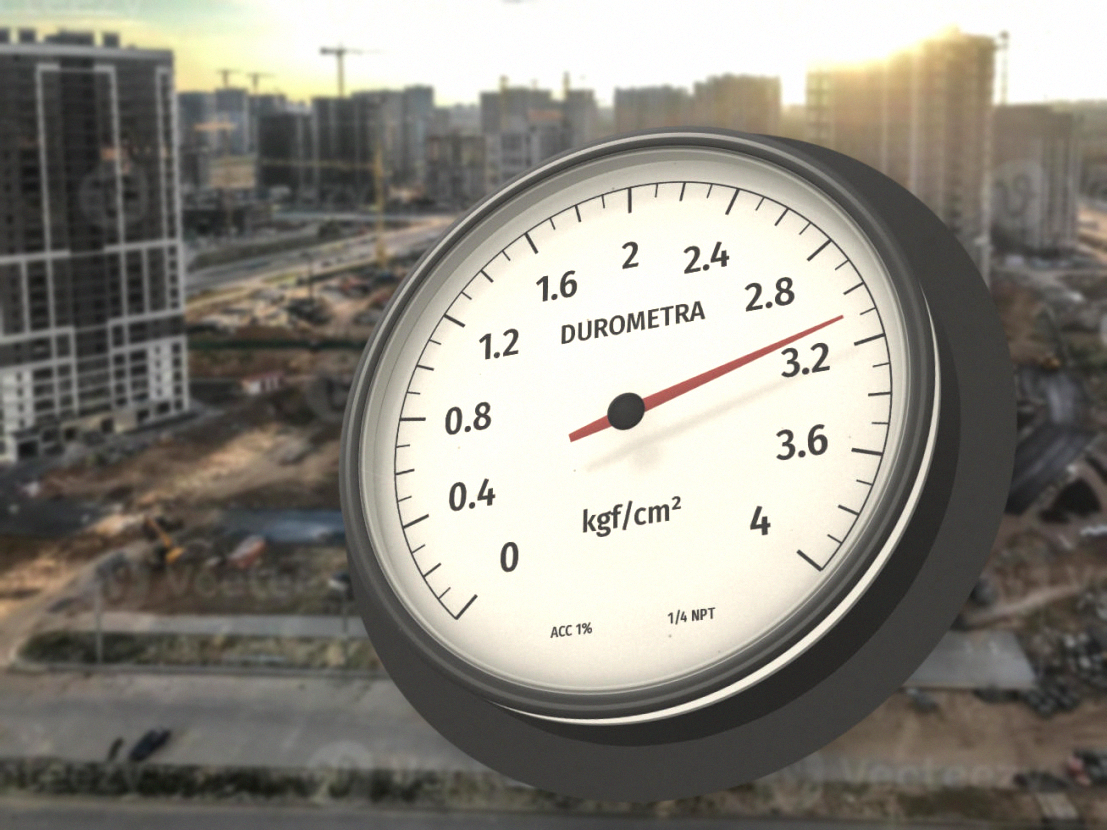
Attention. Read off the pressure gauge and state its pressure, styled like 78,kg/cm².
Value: 3.1,kg/cm²
